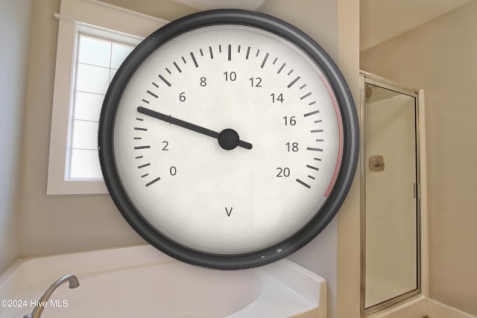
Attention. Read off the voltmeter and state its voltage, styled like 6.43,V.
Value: 4,V
